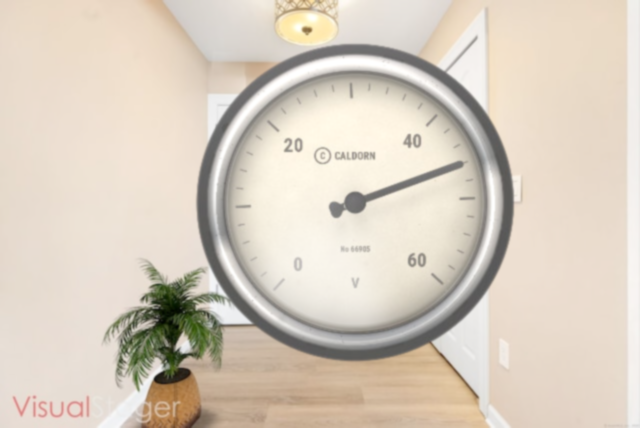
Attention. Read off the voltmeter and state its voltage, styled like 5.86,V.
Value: 46,V
